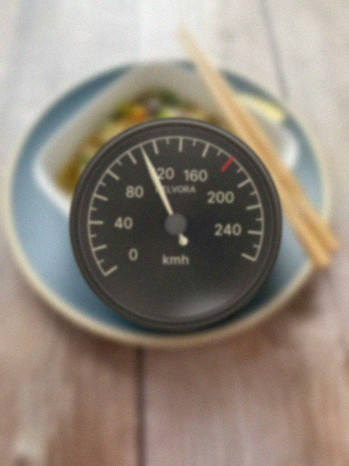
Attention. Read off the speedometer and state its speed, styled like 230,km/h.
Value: 110,km/h
